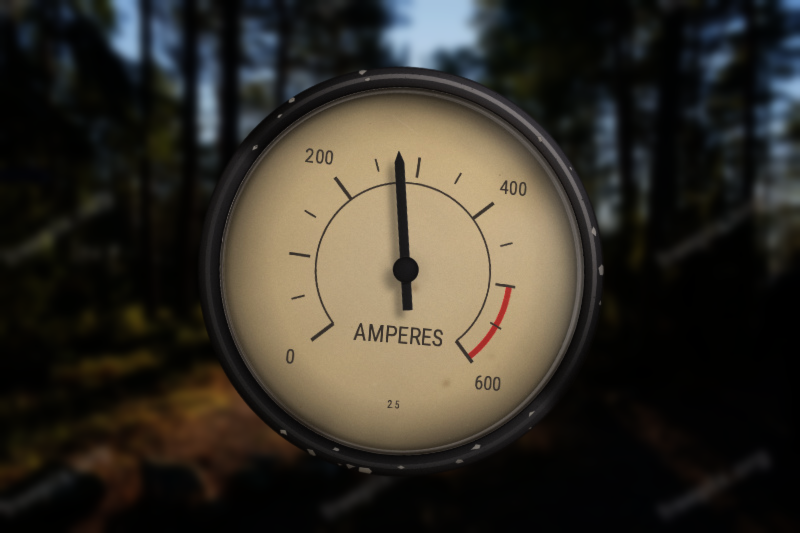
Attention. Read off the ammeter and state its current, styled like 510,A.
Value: 275,A
